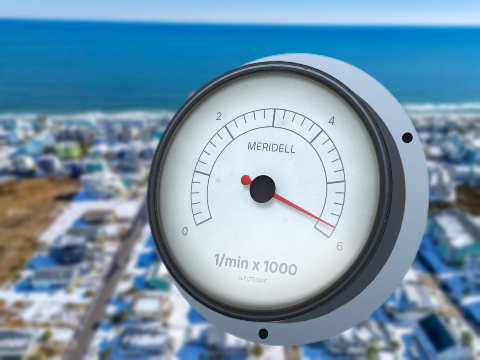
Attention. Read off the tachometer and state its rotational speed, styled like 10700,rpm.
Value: 5800,rpm
